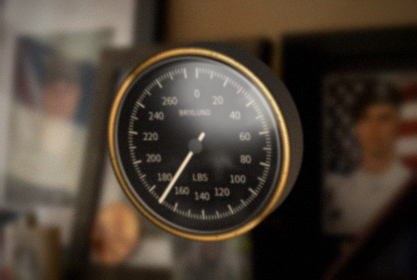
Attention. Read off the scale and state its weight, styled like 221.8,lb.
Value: 170,lb
